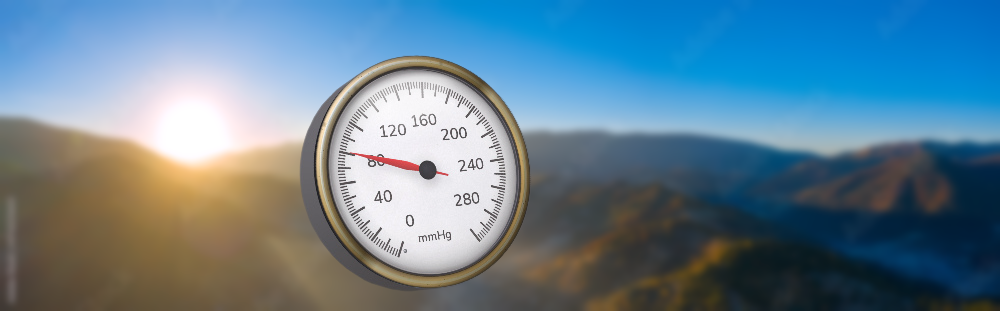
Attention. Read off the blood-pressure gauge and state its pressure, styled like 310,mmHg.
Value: 80,mmHg
